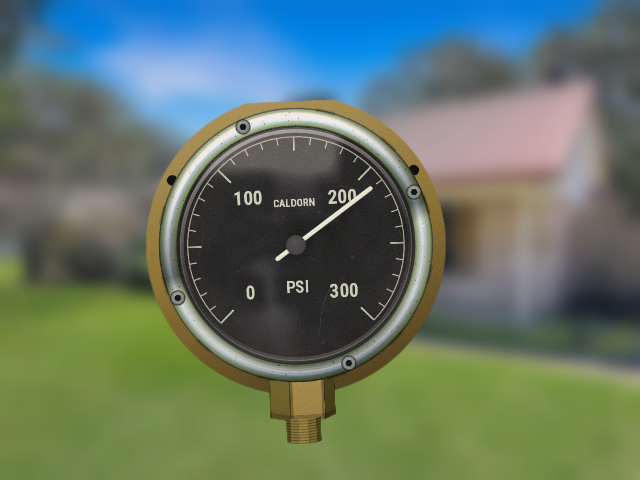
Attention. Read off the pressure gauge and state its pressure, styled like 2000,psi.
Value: 210,psi
